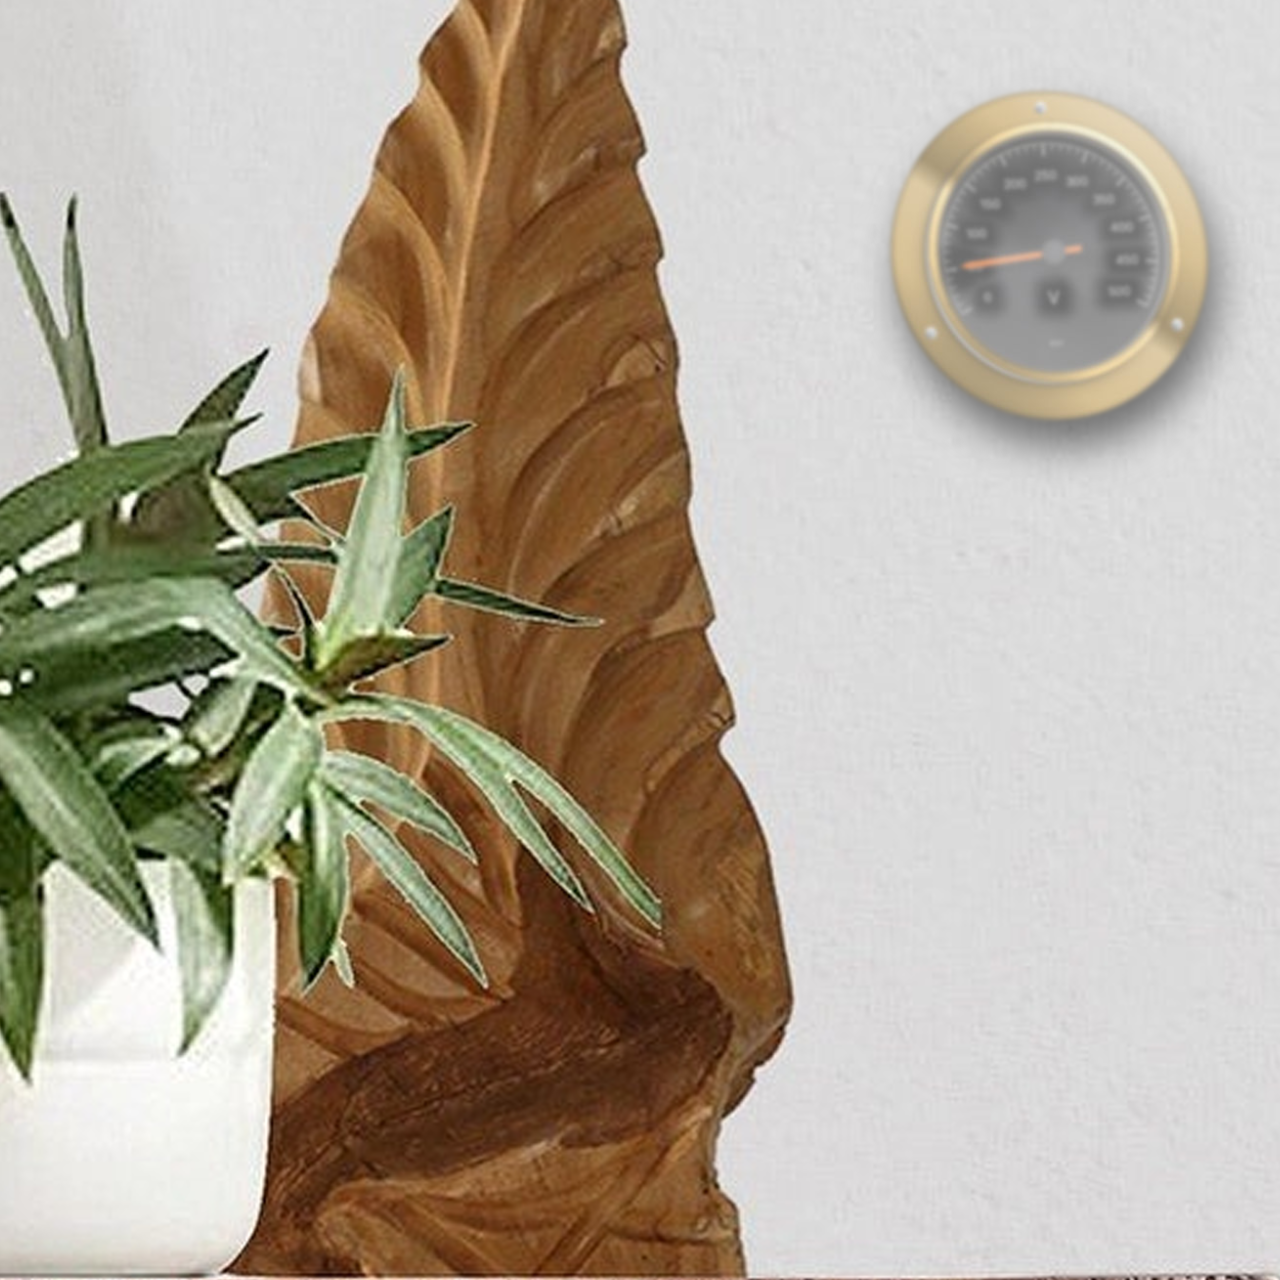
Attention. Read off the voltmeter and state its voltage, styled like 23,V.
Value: 50,V
